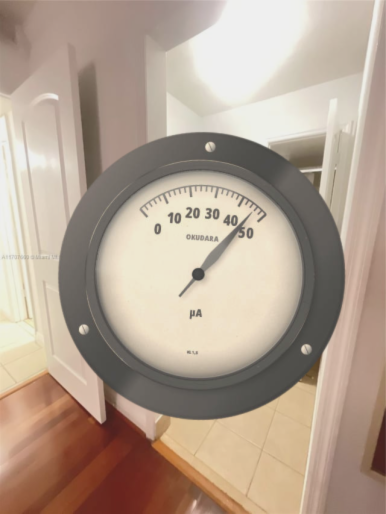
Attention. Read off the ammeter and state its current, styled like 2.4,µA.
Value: 46,µA
